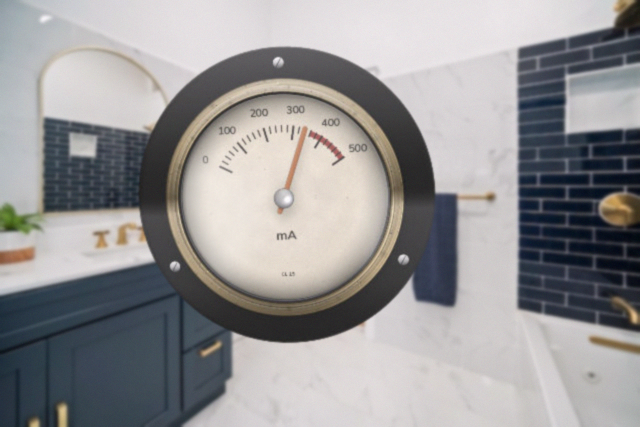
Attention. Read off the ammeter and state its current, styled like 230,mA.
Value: 340,mA
